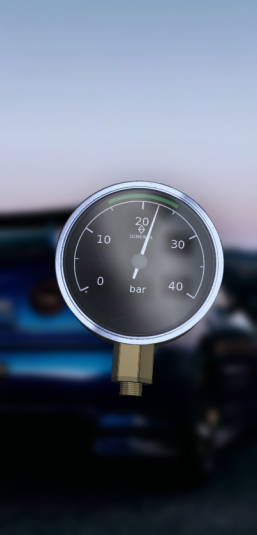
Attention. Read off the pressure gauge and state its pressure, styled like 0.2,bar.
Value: 22.5,bar
